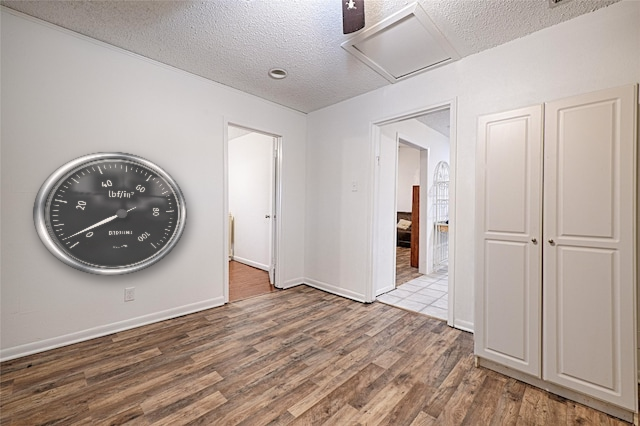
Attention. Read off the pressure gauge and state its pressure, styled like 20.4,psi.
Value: 4,psi
